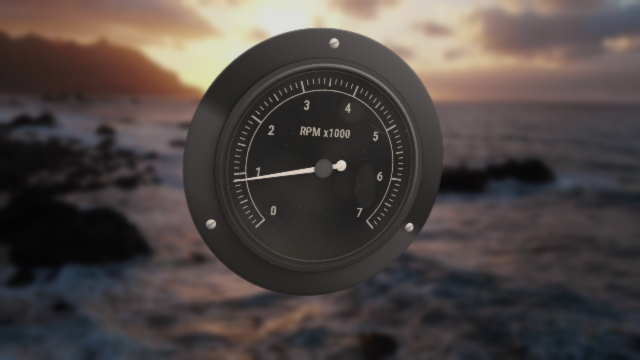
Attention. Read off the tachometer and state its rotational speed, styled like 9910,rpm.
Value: 900,rpm
